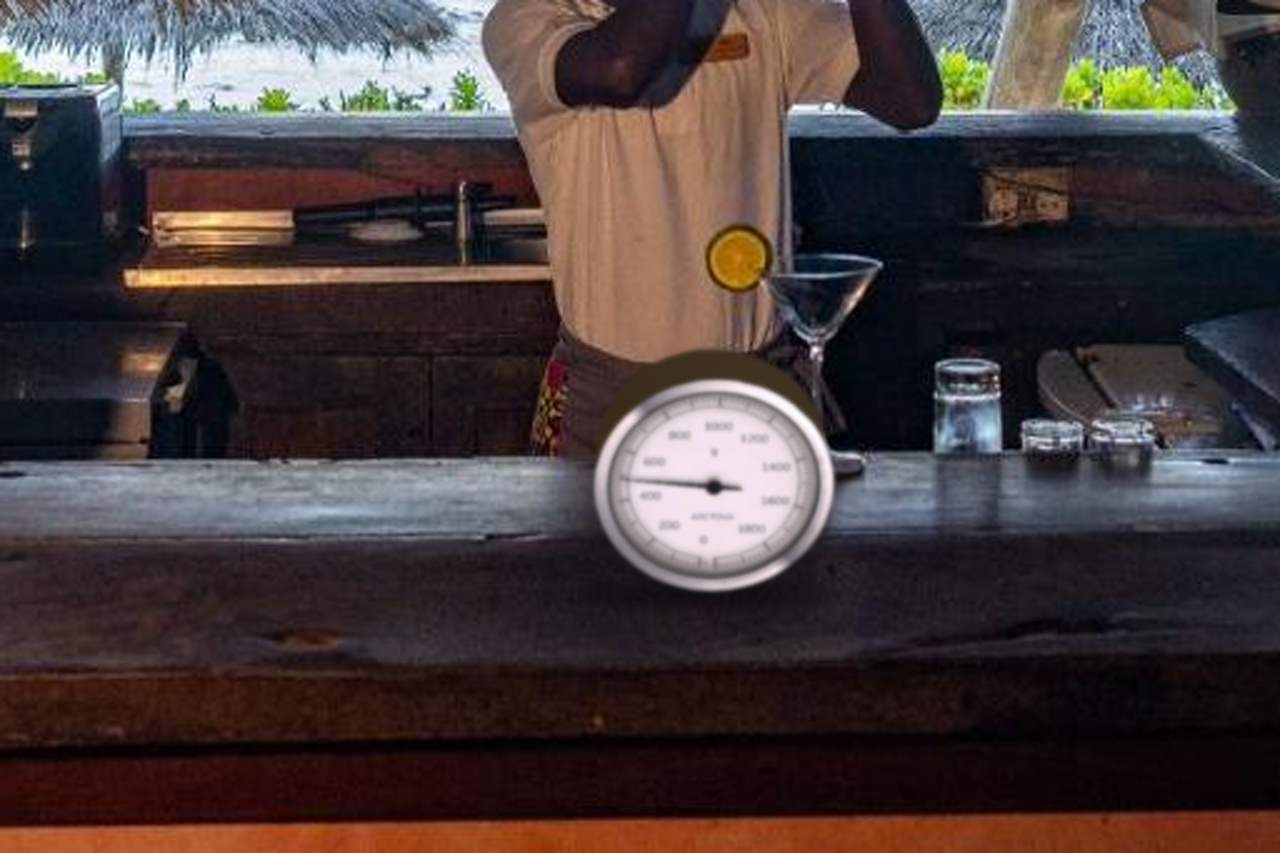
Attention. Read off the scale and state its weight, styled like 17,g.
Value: 500,g
